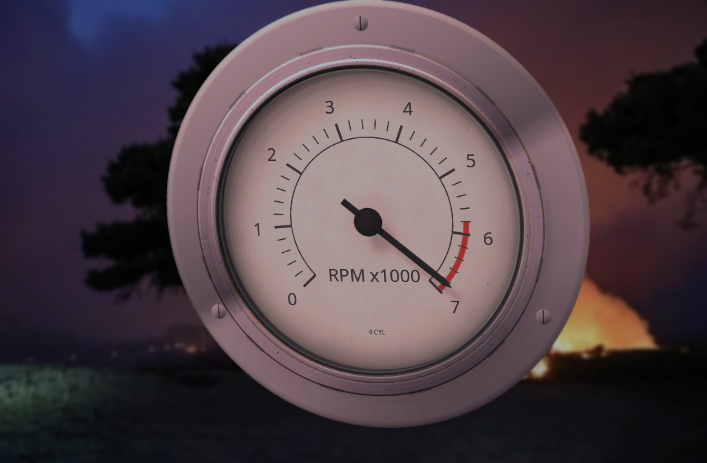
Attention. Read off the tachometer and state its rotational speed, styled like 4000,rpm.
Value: 6800,rpm
